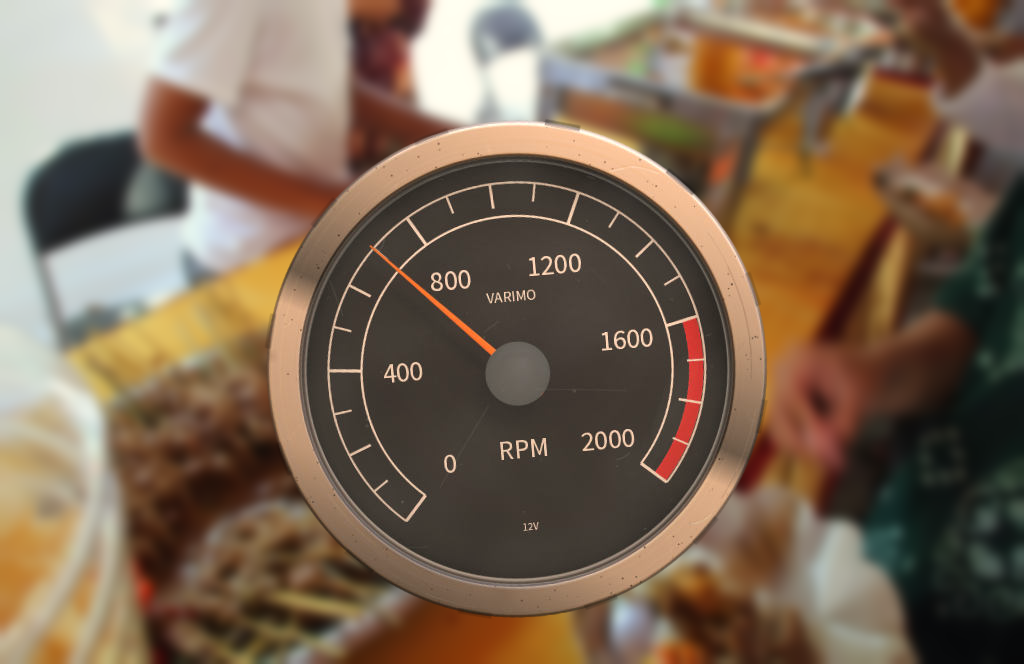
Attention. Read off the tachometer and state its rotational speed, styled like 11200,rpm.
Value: 700,rpm
